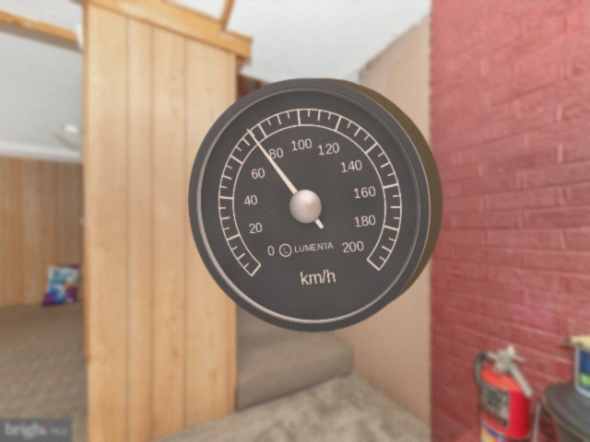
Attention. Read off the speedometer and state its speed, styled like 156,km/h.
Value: 75,km/h
